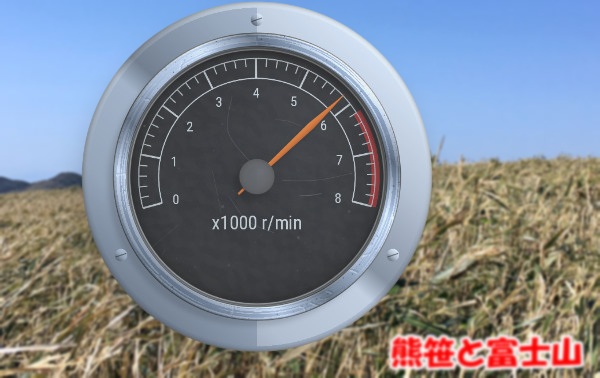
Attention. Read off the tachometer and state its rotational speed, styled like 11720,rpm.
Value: 5800,rpm
